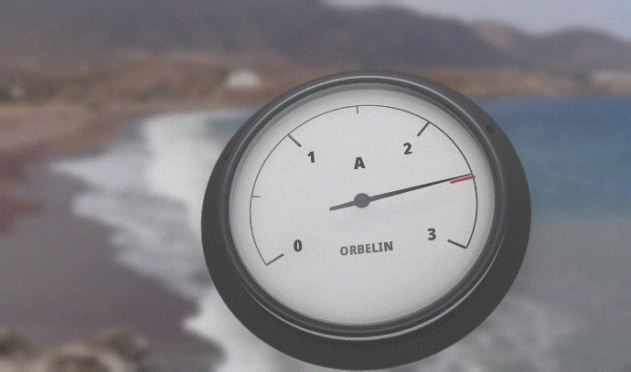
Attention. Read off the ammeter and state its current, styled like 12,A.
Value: 2.5,A
